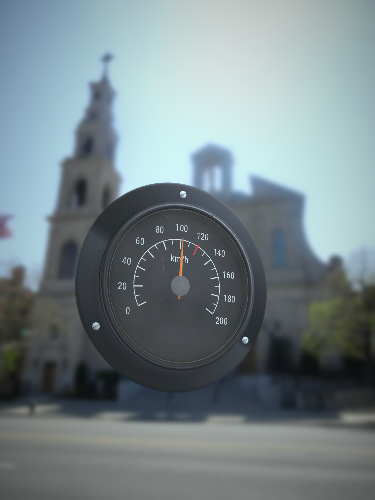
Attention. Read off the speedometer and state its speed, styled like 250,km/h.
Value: 100,km/h
